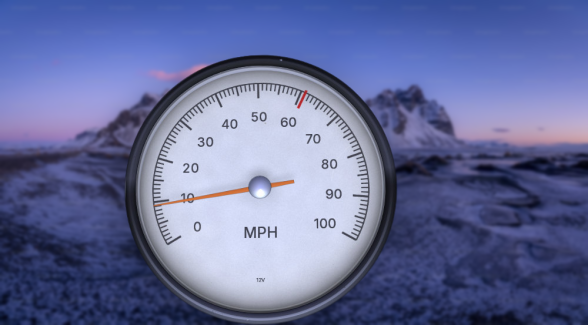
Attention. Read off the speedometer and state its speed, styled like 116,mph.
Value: 9,mph
